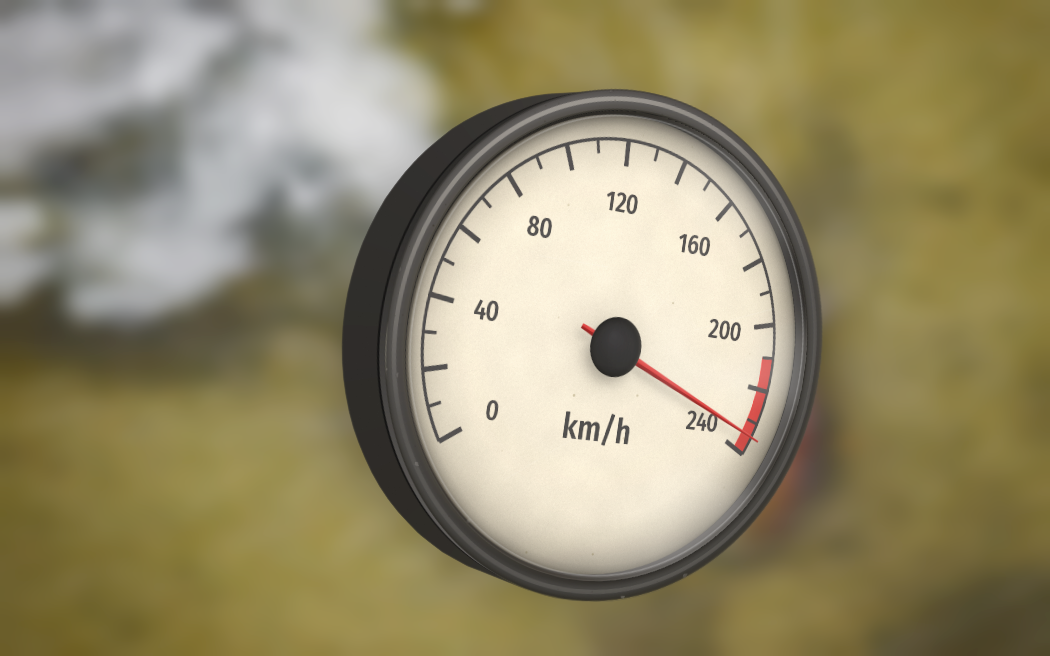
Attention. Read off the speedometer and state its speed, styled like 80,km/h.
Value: 235,km/h
